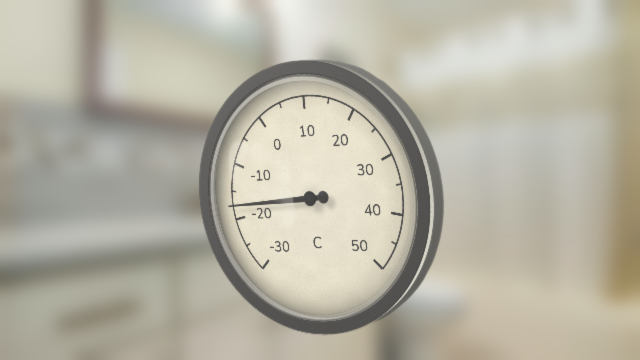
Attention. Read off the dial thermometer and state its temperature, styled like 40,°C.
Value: -17.5,°C
